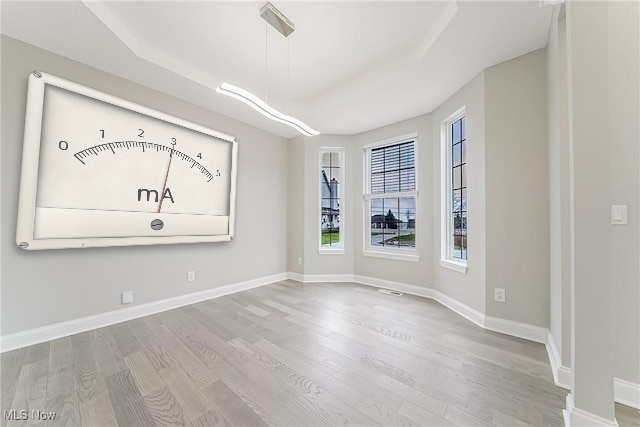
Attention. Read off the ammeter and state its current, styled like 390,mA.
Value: 3,mA
